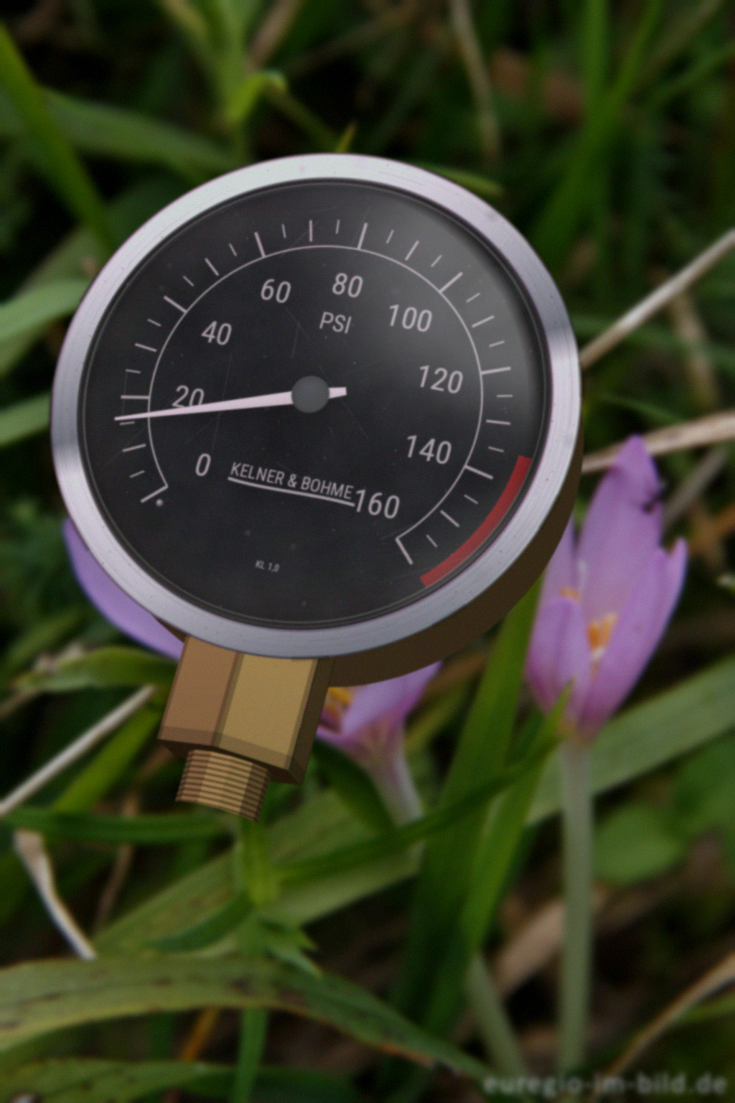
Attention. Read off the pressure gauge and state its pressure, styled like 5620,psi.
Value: 15,psi
